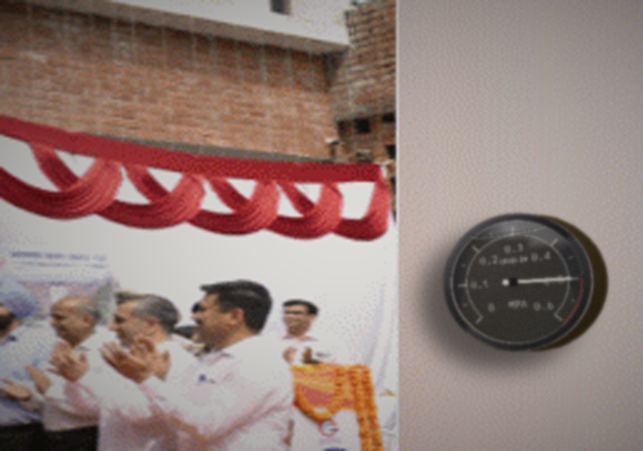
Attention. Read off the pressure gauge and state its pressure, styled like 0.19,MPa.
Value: 0.5,MPa
